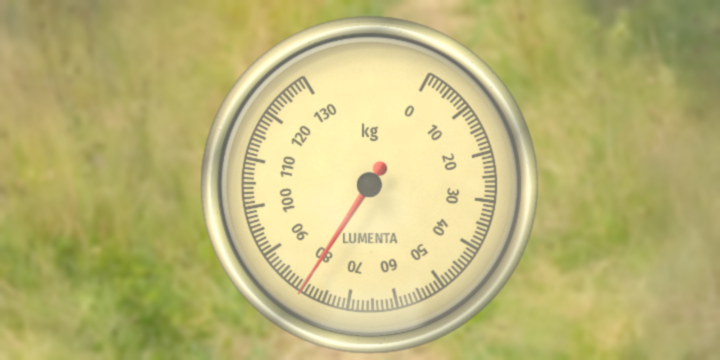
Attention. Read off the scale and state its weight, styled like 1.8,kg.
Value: 80,kg
